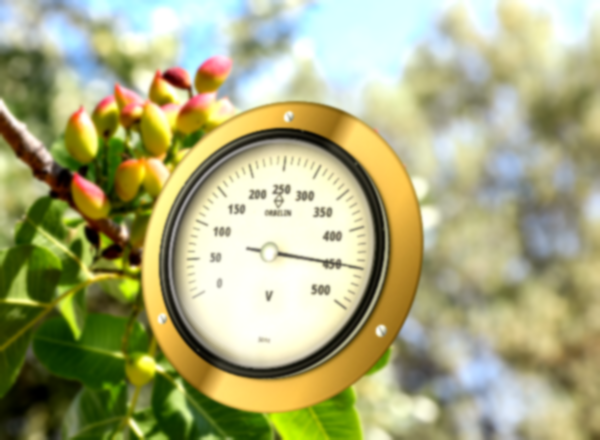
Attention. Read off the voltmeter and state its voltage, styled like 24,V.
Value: 450,V
